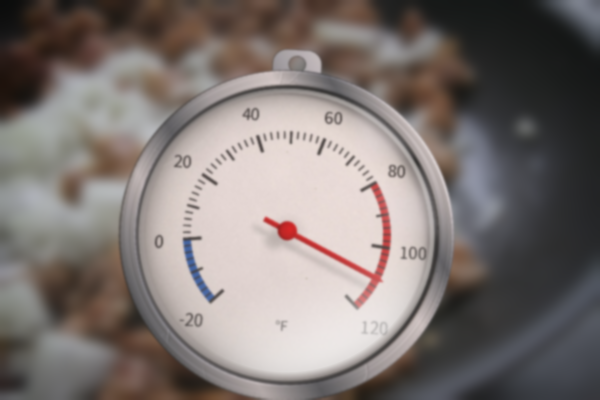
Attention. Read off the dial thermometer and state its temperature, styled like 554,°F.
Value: 110,°F
